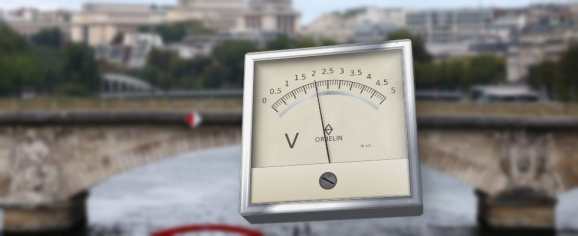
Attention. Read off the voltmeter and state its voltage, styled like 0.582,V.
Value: 2,V
